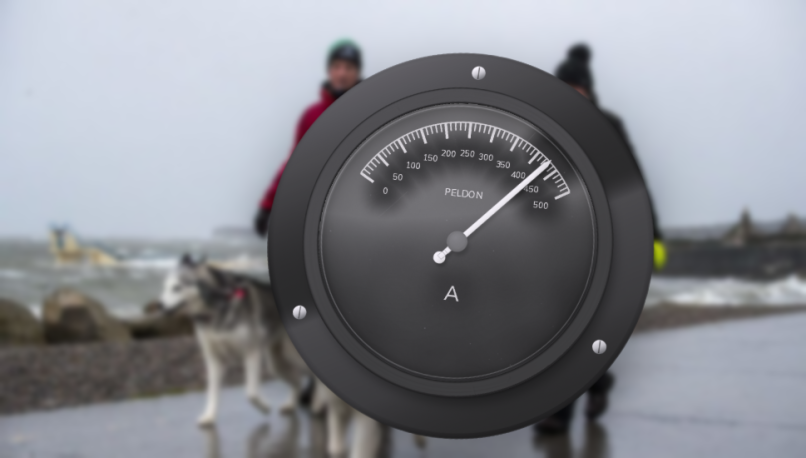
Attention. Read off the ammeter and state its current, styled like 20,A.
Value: 430,A
